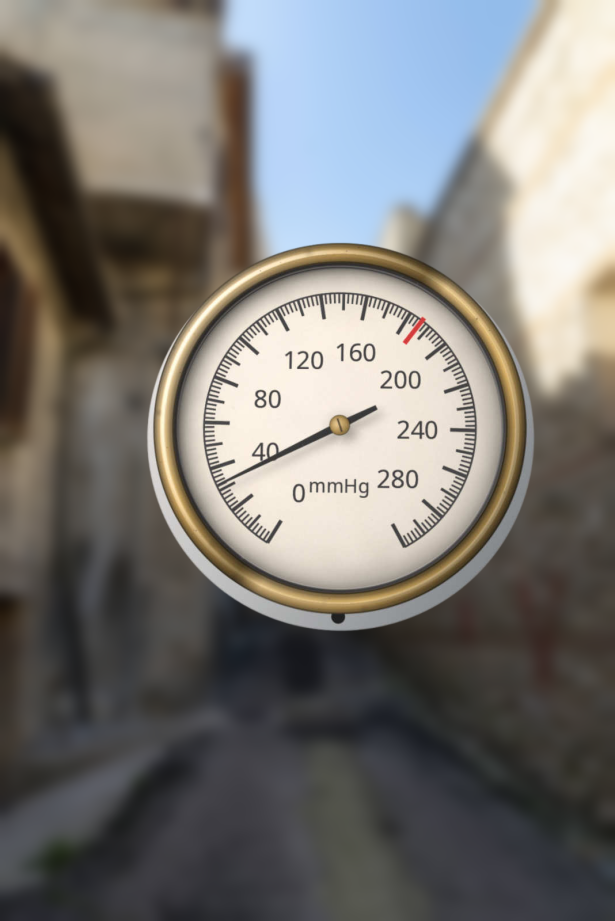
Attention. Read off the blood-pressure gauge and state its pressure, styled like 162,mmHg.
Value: 32,mmHg
